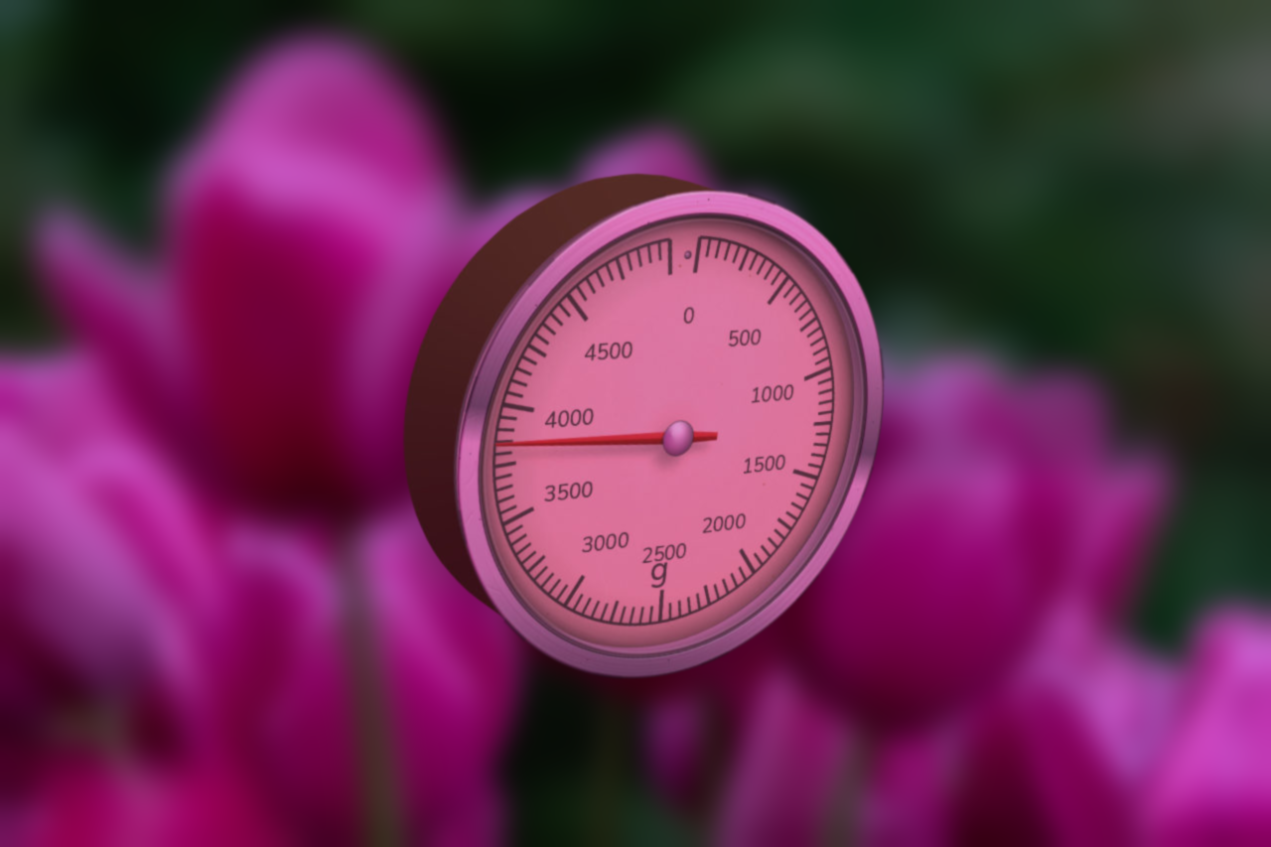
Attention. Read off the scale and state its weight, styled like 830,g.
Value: 3850,g
